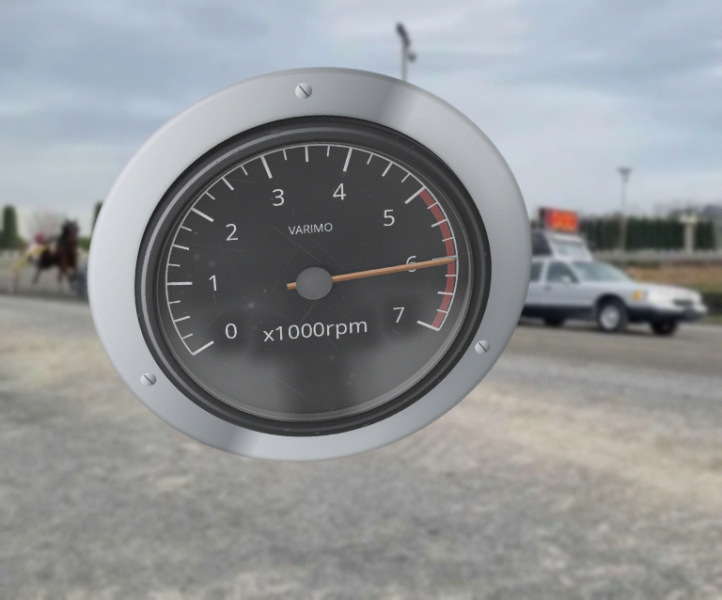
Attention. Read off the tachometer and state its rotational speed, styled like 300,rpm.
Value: 6000,rpm
